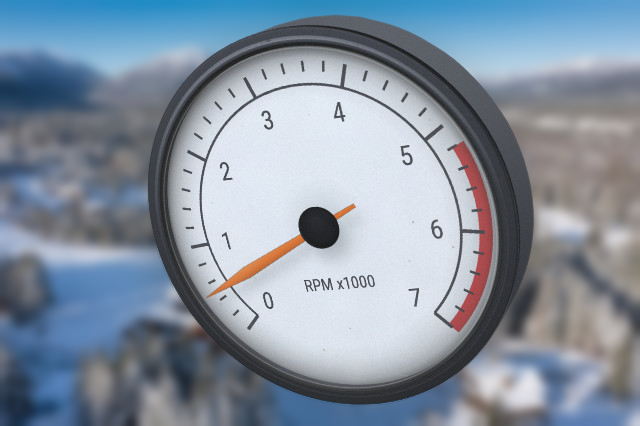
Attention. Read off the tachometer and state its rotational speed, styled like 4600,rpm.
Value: 500,rpm
